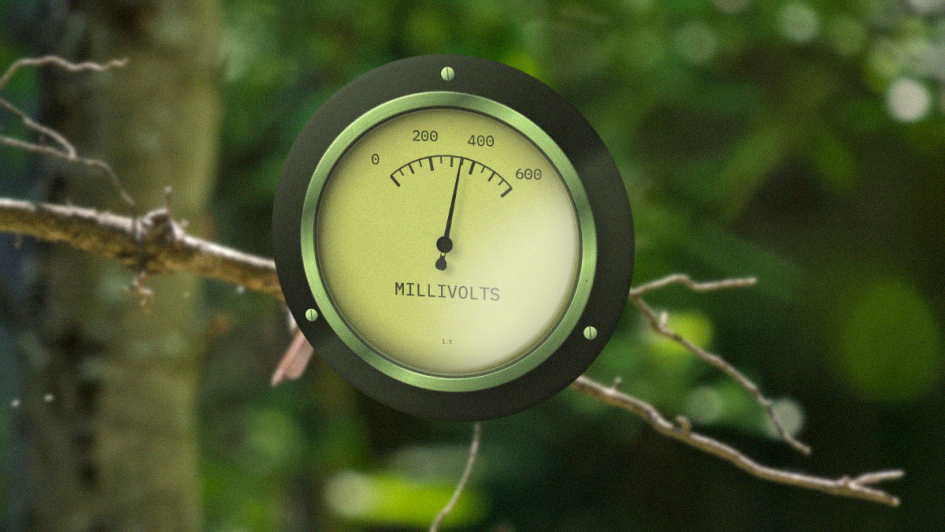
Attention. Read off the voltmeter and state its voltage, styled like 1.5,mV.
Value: 350,mV
